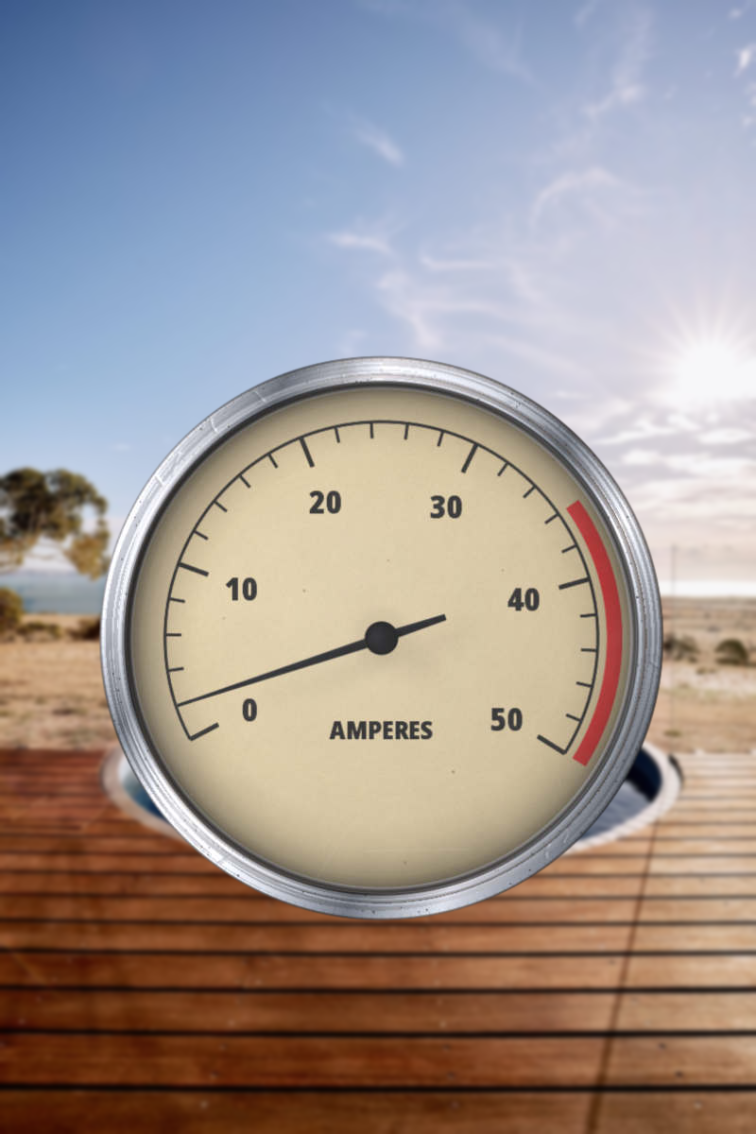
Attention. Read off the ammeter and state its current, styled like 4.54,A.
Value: 2,A
